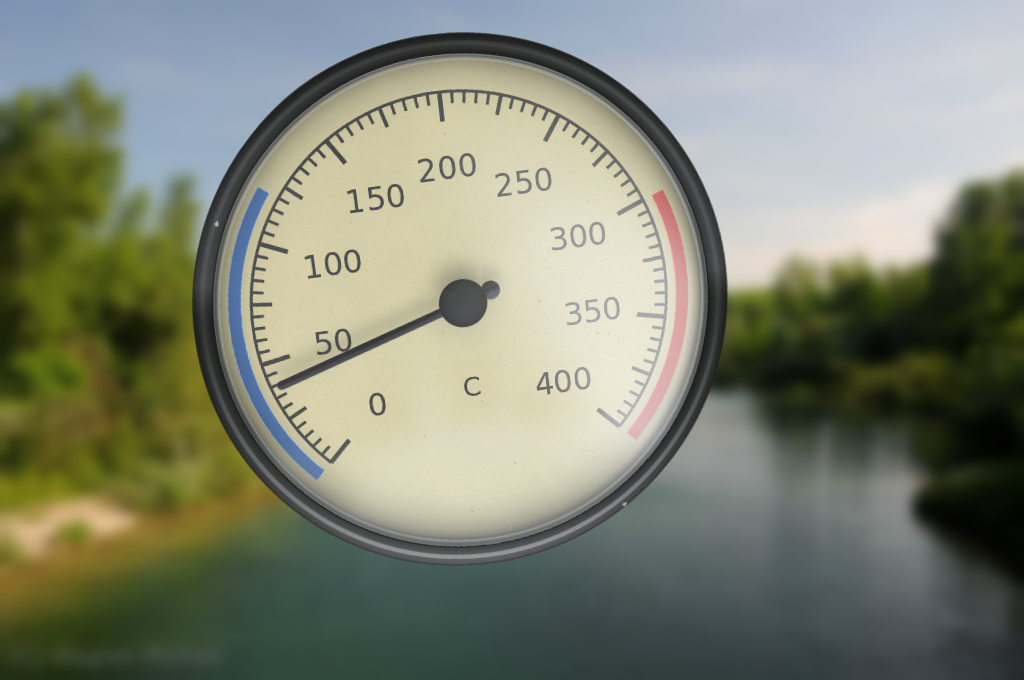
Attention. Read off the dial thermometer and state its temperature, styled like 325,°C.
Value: 40,°C
